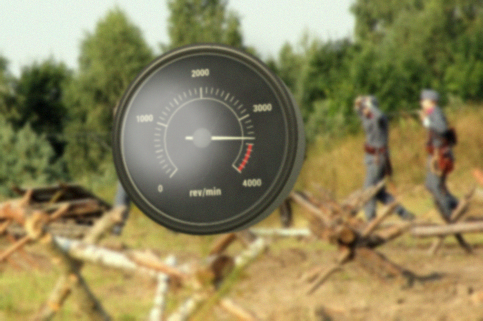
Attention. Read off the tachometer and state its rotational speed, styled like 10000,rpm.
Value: 3400,rpm
